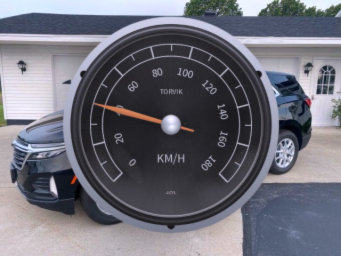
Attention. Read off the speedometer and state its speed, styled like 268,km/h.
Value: 40,km/h
